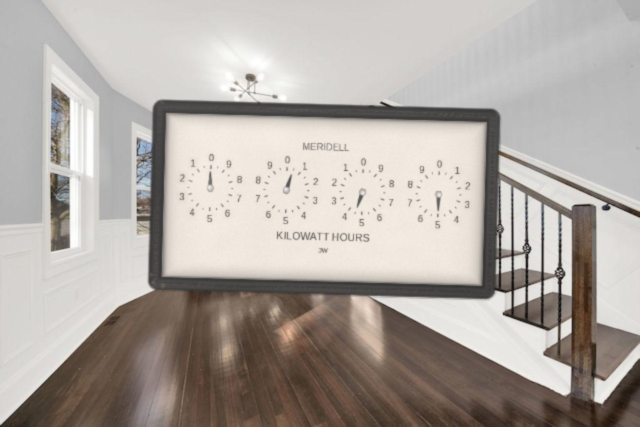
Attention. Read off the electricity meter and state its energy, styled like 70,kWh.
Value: 45,kWh
